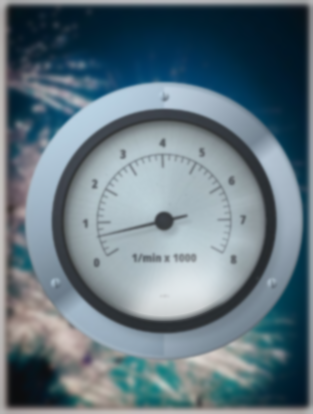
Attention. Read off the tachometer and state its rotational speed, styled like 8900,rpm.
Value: 600,rpm
